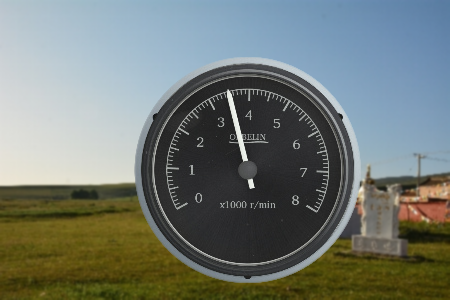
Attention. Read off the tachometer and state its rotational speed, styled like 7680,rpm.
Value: 3500,rpm
